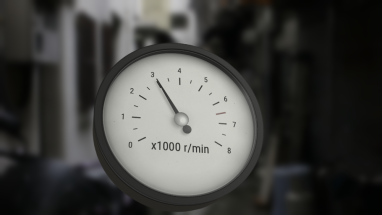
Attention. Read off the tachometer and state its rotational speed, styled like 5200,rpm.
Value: 3000,rpm
